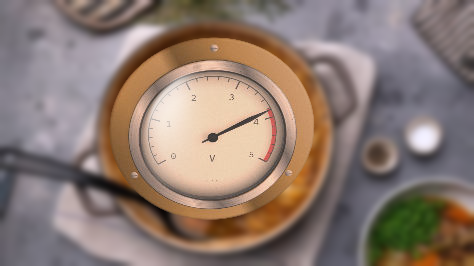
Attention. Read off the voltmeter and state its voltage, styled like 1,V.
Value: 3.8,V
